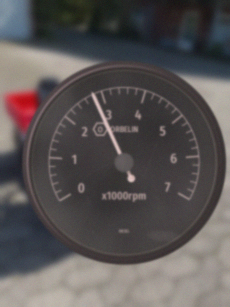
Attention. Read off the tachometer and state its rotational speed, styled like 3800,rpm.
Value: 2800,rpm
